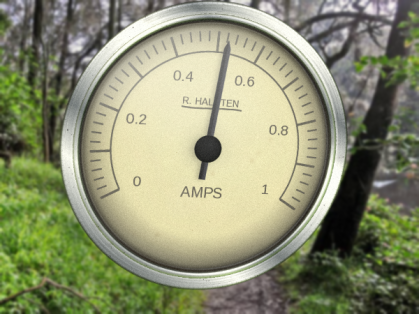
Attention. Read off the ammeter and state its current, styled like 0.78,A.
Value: 0.52,A
